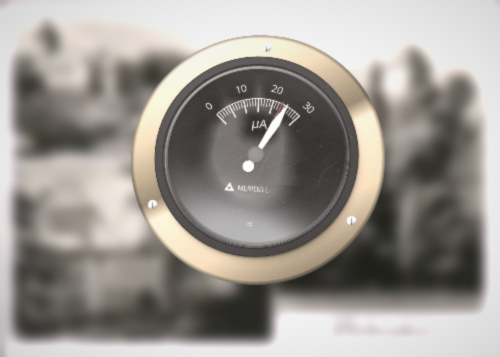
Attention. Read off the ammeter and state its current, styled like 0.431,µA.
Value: 25,µA
